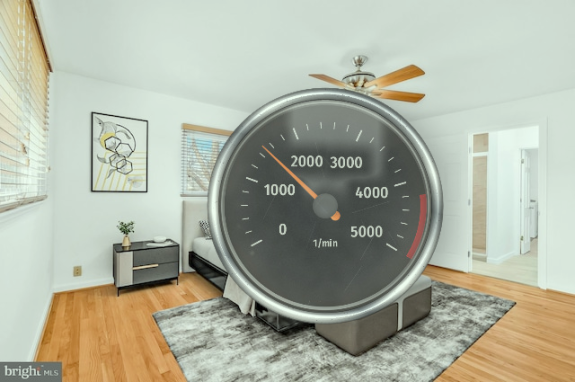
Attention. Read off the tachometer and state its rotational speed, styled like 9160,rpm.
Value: 1500,rpm
